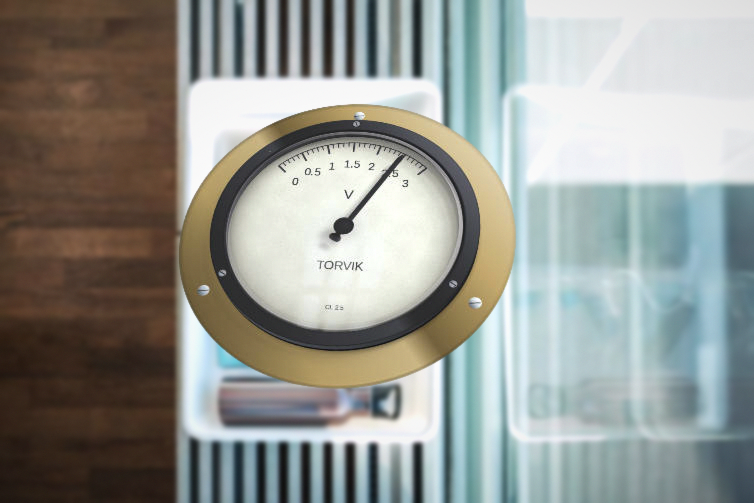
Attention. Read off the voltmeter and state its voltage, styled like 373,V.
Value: 2.5,V
